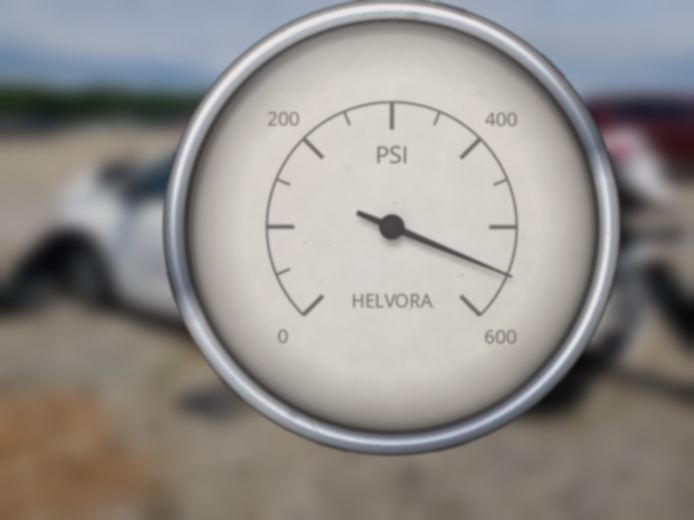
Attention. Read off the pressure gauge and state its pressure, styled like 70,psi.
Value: 550,psi
